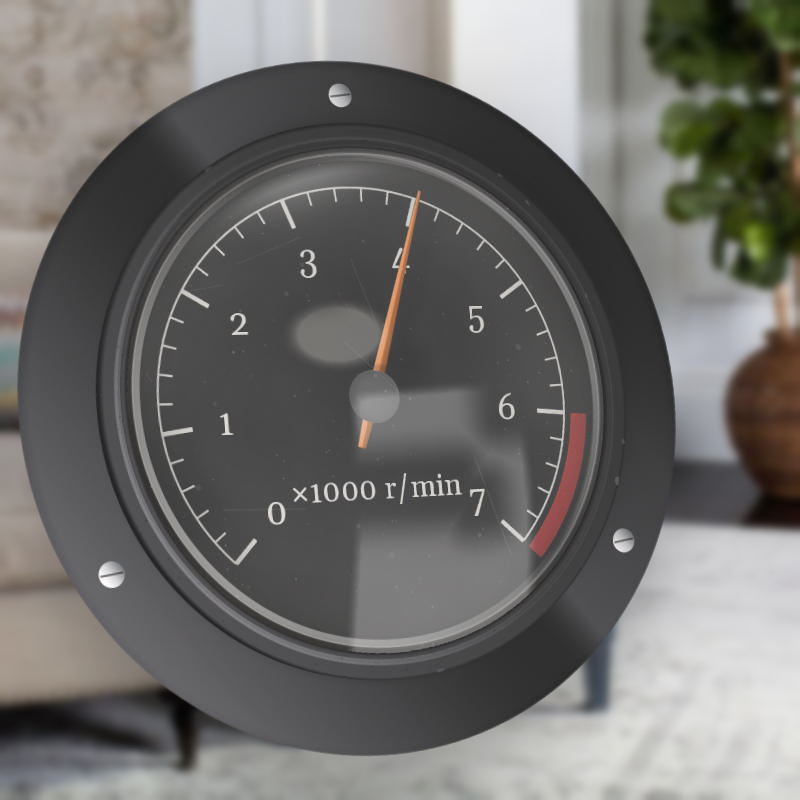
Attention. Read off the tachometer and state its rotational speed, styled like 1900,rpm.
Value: 4000,rpm
